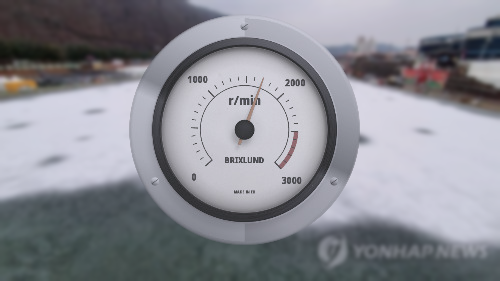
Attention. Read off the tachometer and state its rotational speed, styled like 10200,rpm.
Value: 1700,rpm
